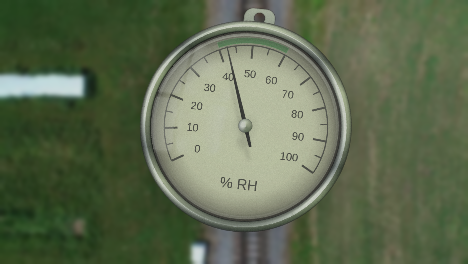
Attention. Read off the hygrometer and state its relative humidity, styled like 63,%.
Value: 42.5,%
